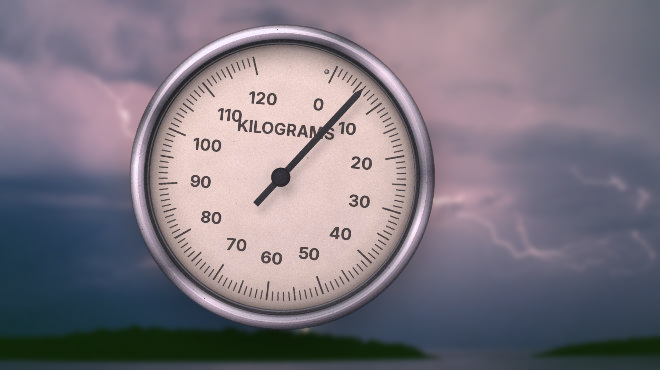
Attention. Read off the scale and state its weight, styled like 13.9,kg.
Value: 6,kg
